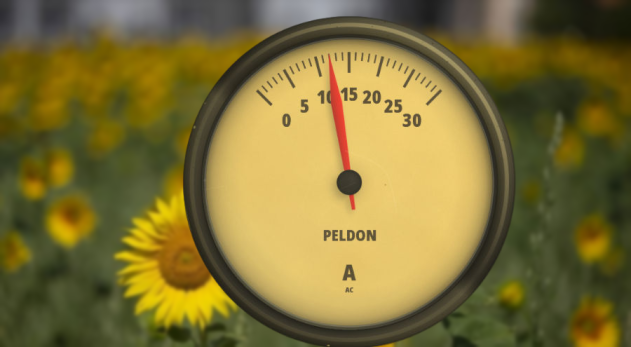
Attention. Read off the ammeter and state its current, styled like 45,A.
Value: 12,A
